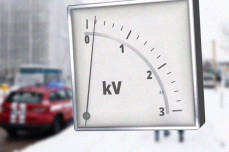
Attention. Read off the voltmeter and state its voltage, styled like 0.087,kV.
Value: 0.2,kV
